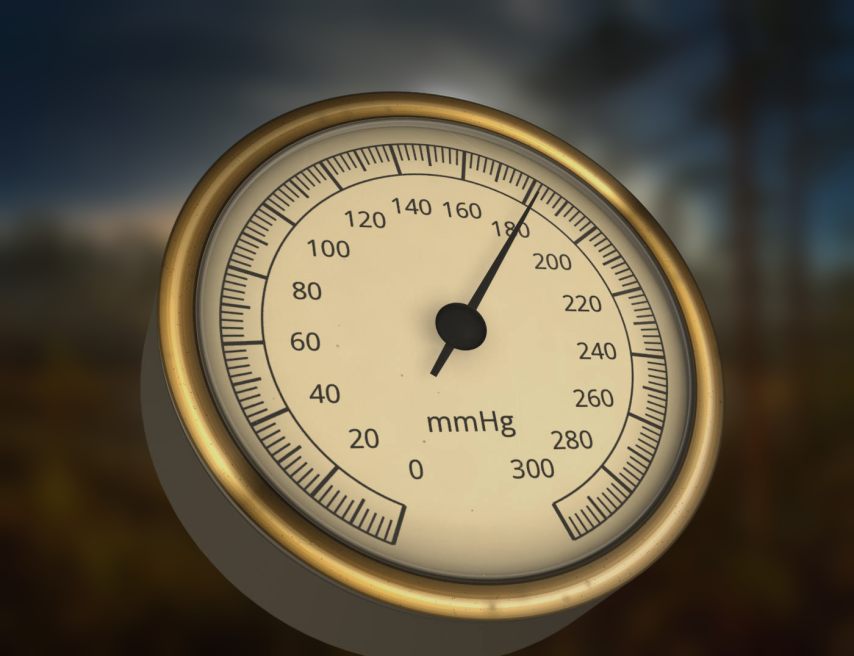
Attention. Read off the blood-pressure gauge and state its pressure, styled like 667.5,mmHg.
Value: 182,mmHg
